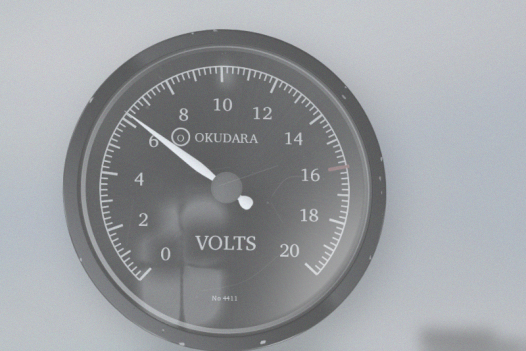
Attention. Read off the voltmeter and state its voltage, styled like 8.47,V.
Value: 6.2,V
